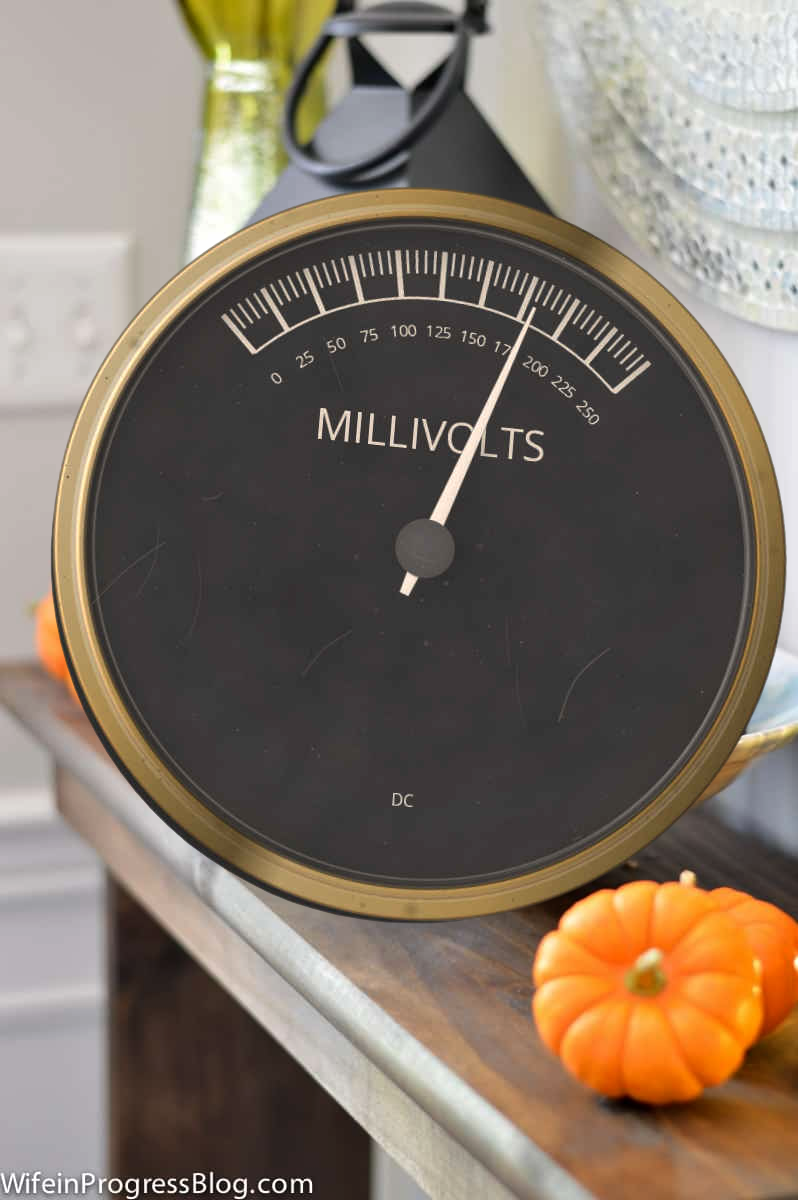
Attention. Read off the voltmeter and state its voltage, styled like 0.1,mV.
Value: 180,mV
